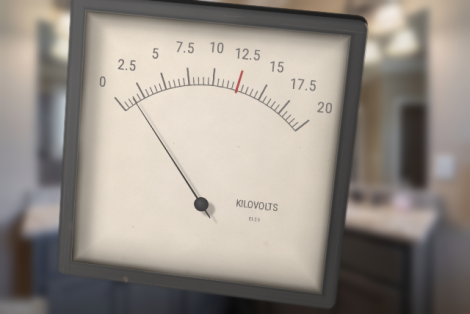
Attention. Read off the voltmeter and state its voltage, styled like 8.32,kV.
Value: 1.5,kV
